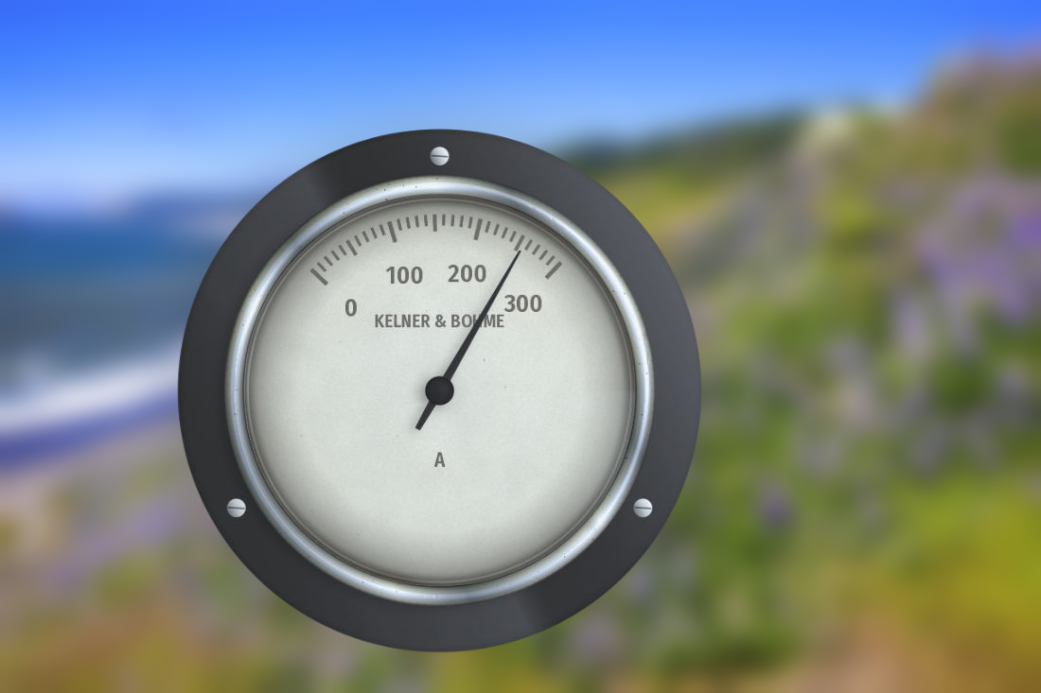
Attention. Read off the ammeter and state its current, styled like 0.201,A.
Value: 255,A
